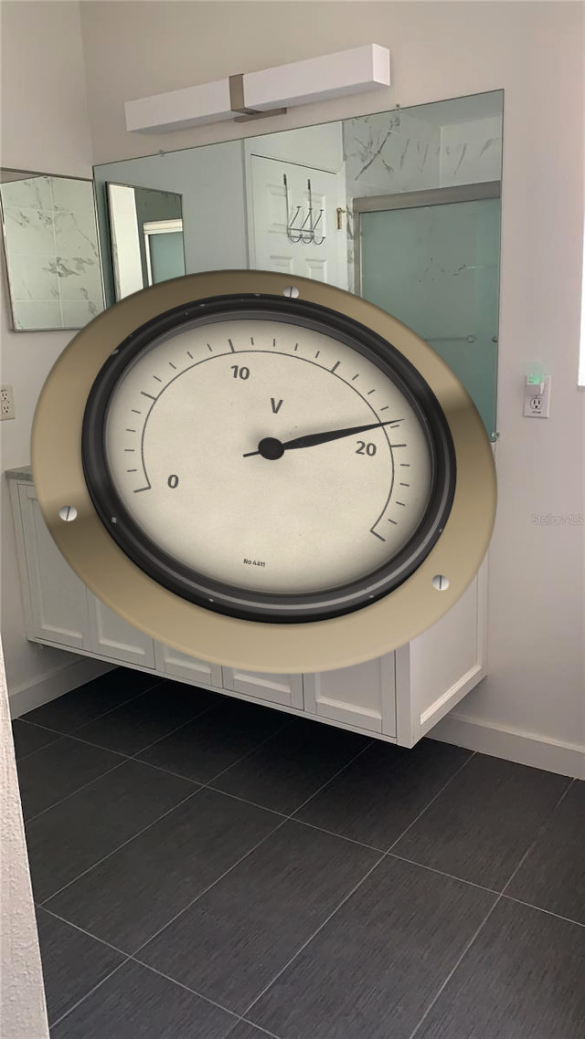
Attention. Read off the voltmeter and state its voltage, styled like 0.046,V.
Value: 19,V
